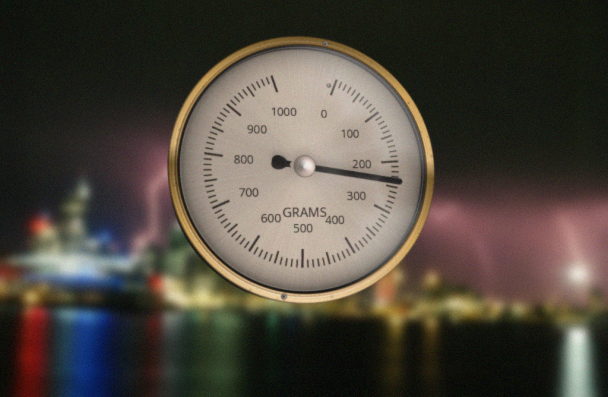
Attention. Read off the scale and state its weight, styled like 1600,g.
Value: 240,g
